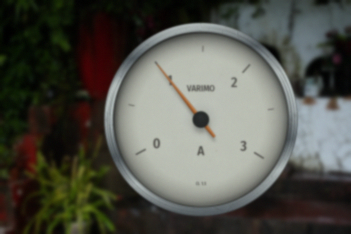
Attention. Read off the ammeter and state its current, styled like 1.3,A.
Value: 1,A
